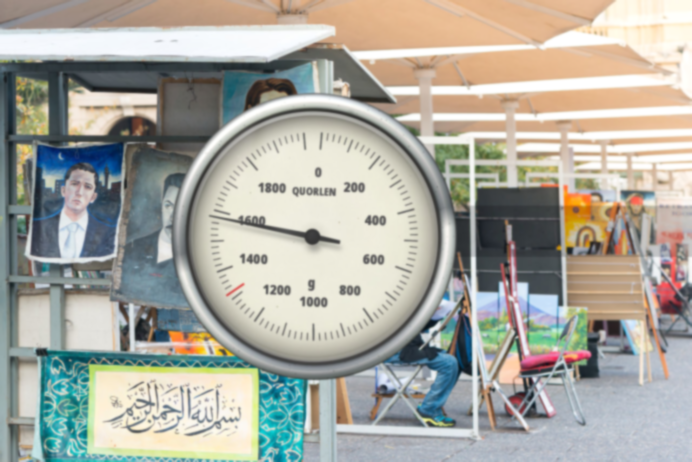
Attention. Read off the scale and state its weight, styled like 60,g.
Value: 1580,g
